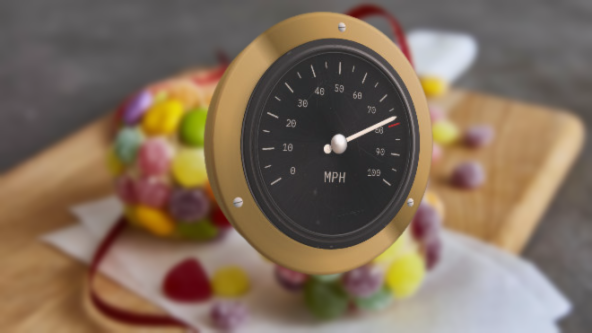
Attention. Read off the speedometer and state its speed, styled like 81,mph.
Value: 77.5,mph
